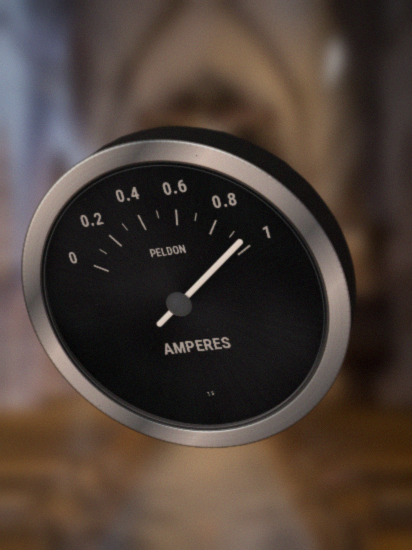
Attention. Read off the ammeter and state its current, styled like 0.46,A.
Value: 0.95,A
